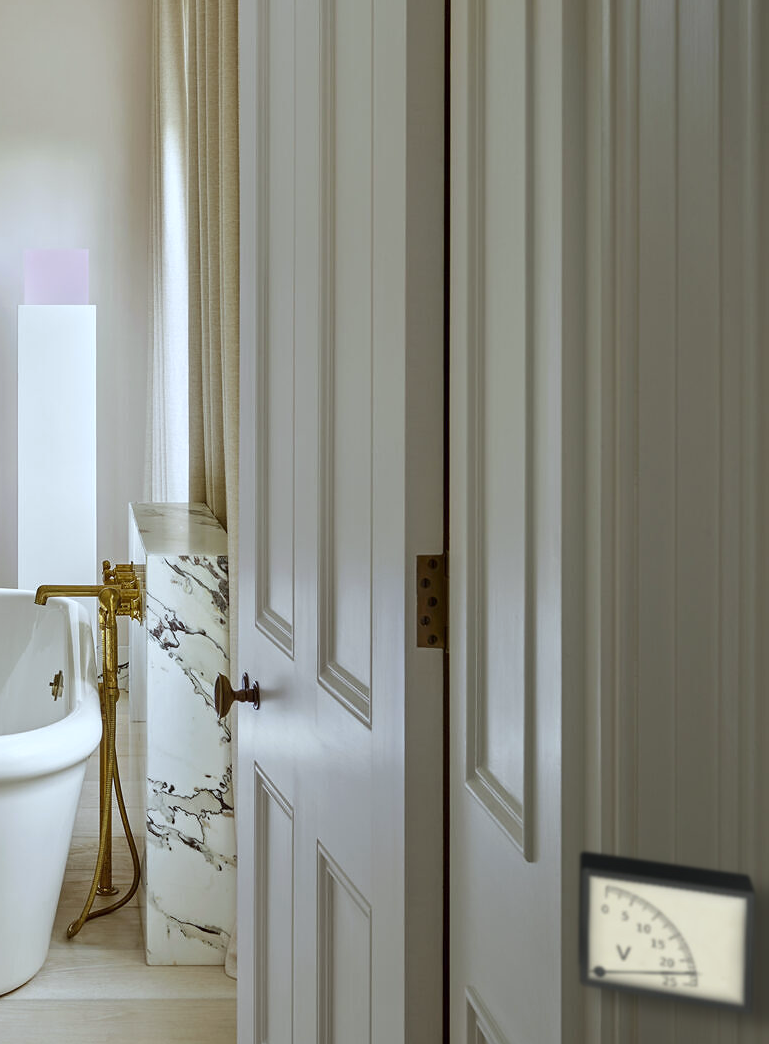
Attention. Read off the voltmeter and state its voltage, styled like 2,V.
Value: 22.5,V
